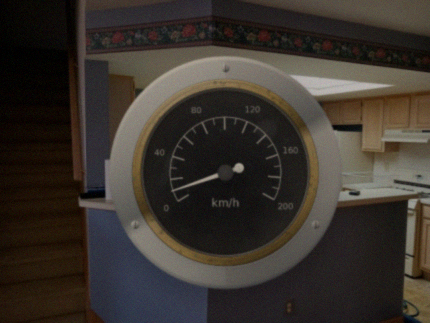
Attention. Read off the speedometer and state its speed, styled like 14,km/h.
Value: 10,km/h
